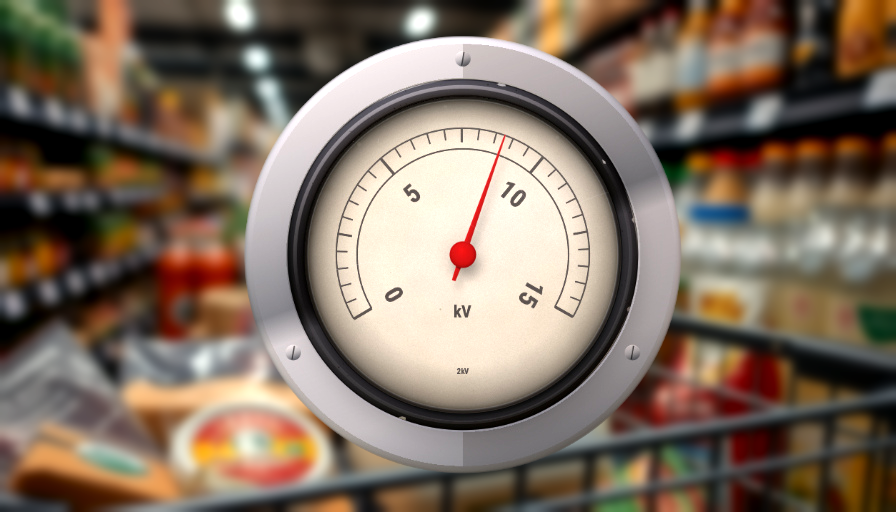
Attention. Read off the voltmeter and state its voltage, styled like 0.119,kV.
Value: 8.75,kV
